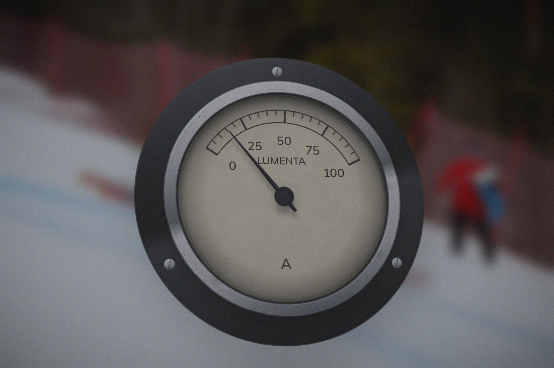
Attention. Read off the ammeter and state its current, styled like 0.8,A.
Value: 15,A
